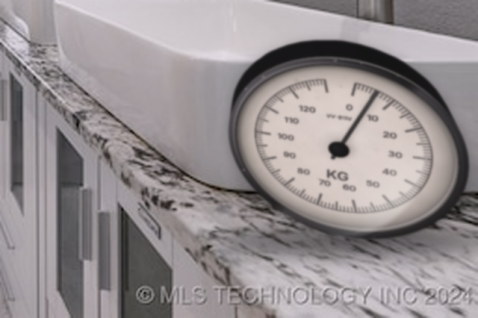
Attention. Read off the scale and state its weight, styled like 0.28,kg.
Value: 5,kg
